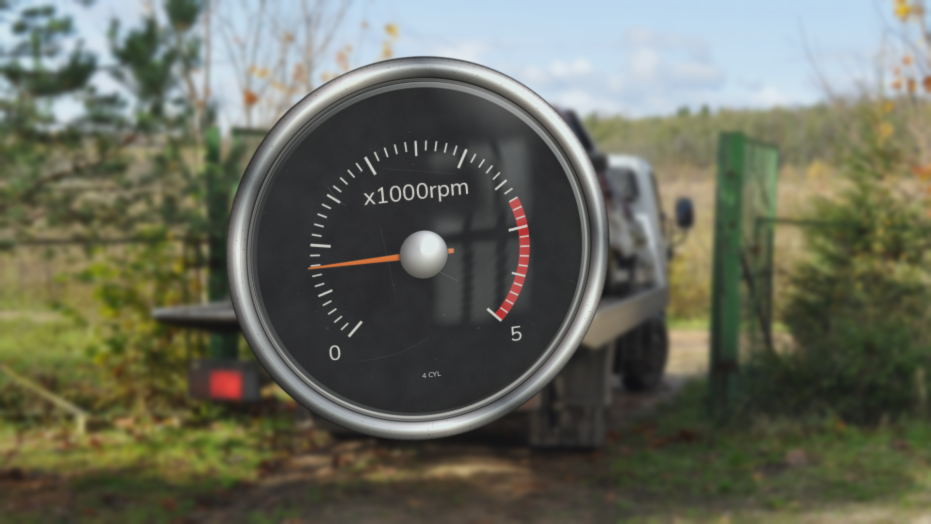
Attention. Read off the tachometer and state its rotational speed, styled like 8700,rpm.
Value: 800,rpm
